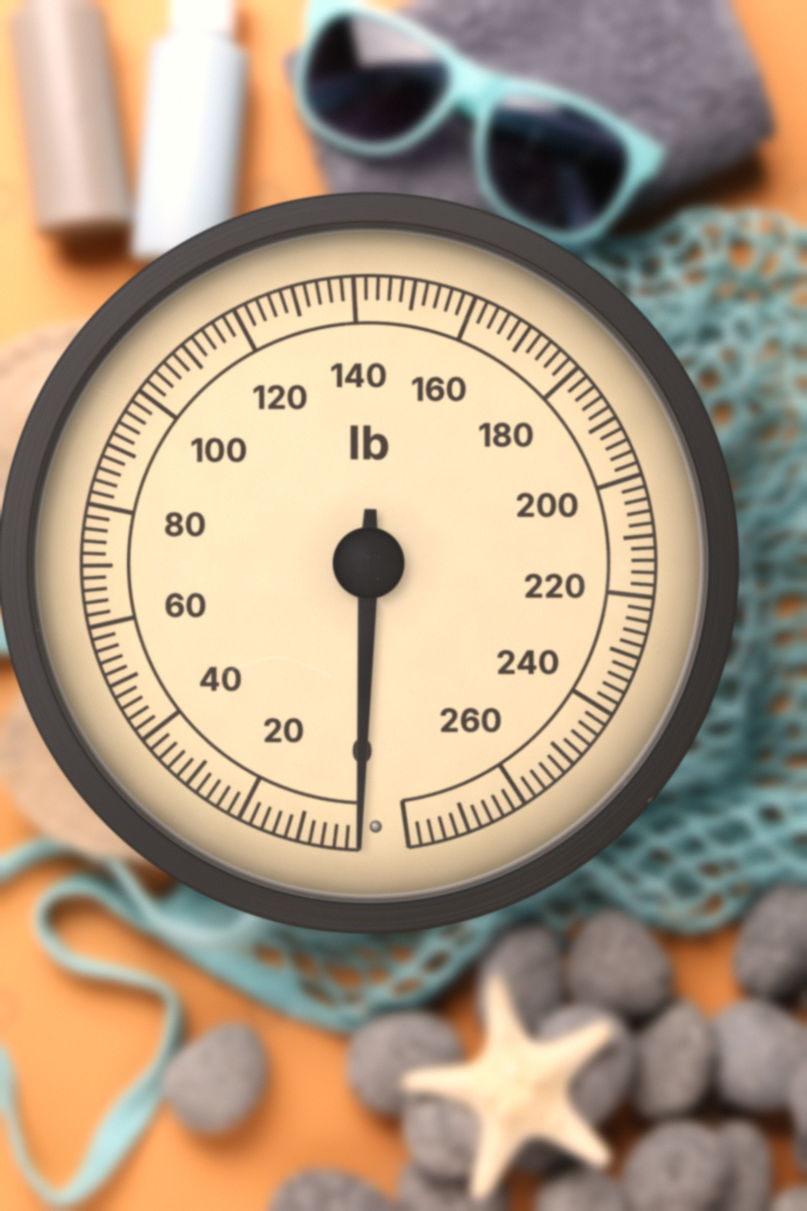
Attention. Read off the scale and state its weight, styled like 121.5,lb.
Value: 0,lb
